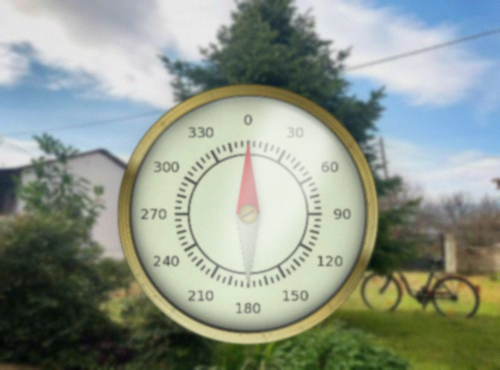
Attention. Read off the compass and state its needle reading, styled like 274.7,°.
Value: 0,°
